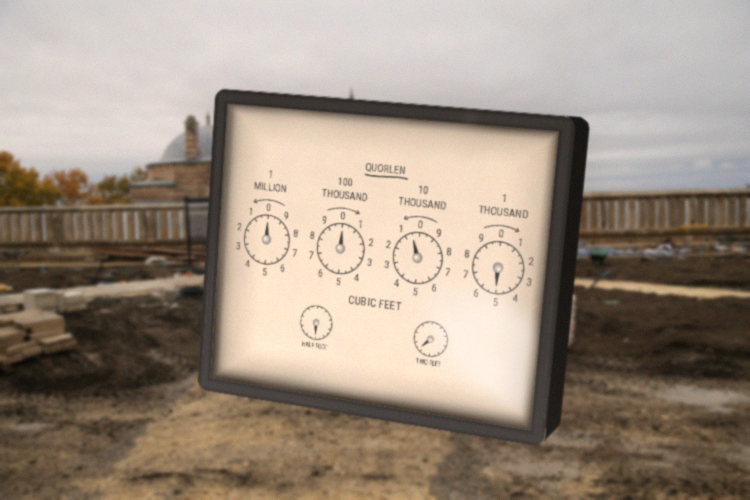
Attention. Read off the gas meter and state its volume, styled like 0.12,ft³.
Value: 500,ft³
